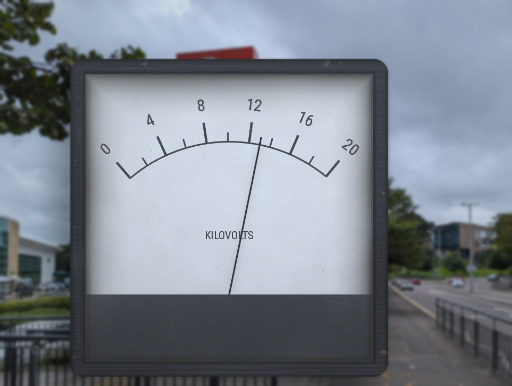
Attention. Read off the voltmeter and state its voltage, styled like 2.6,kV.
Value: 13,kV
